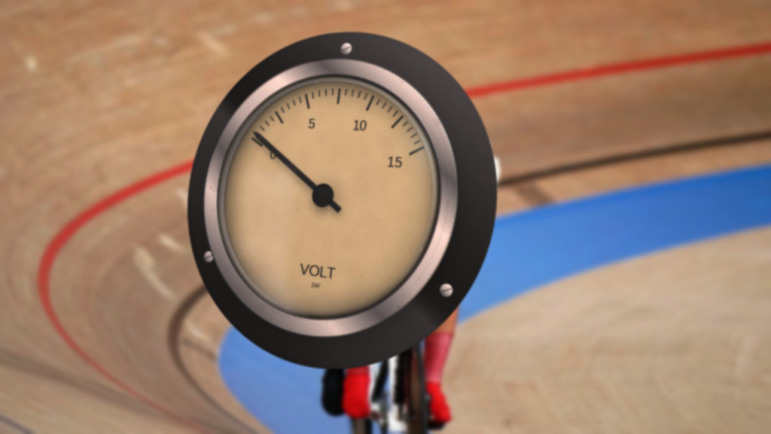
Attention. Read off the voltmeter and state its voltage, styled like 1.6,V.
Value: 0.5,V
